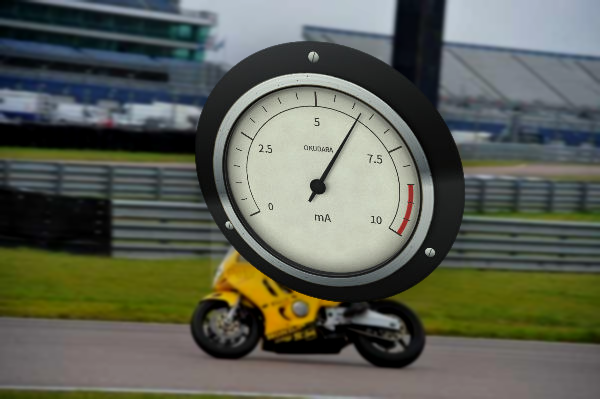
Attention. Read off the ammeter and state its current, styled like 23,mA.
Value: 6.25,mA
